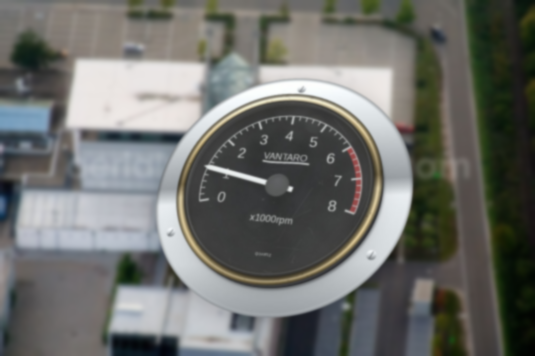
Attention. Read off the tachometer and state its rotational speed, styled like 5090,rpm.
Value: 1000,rpm
